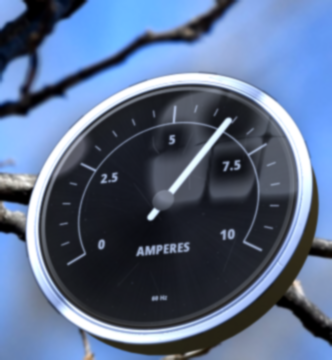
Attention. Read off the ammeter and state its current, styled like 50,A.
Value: 6.5,A
